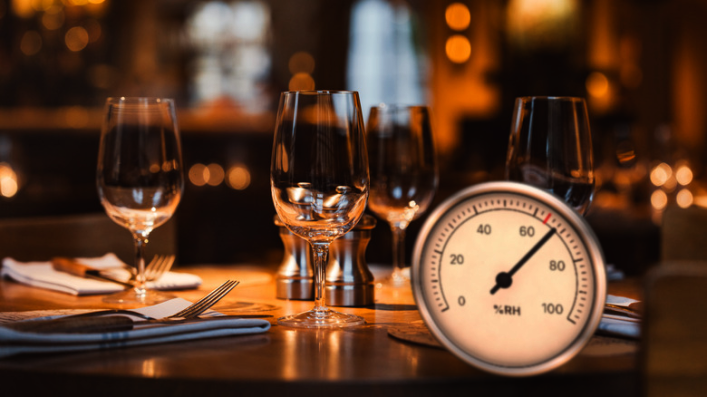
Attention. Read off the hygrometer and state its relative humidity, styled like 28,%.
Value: 68,%
